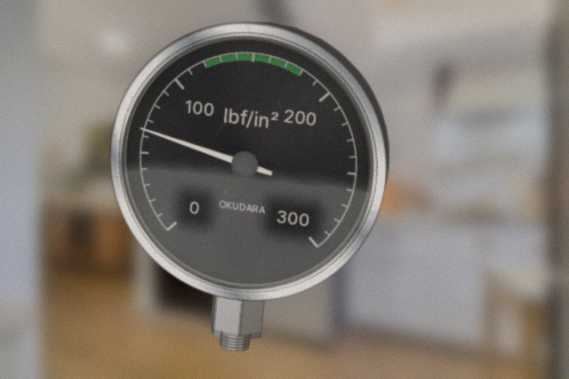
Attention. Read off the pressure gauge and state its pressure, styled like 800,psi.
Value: 65,psi
